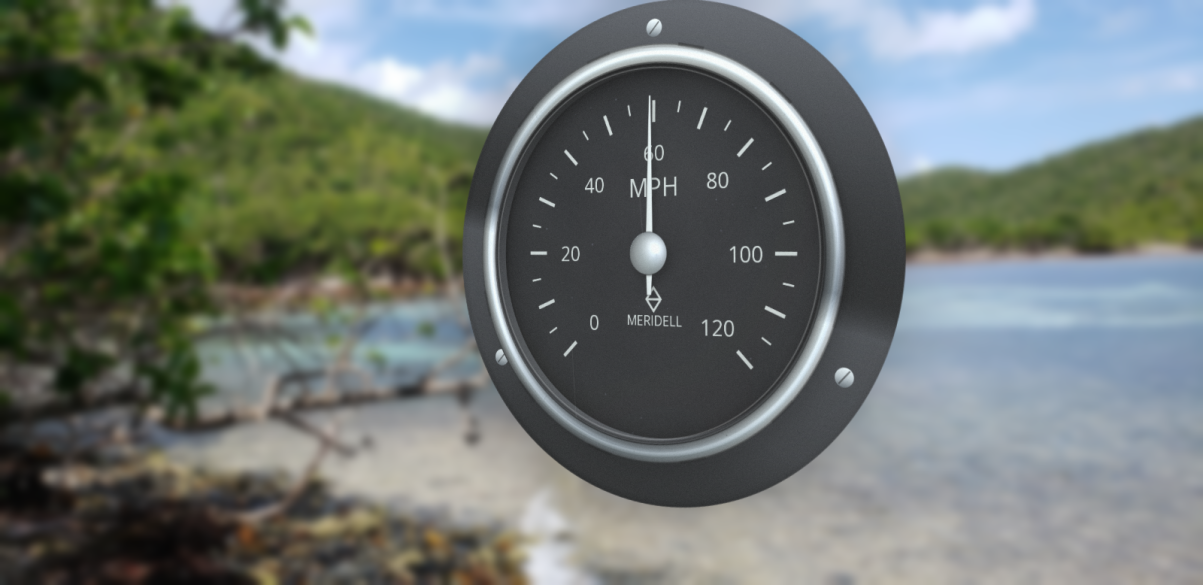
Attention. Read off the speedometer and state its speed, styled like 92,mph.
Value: 60,mph
